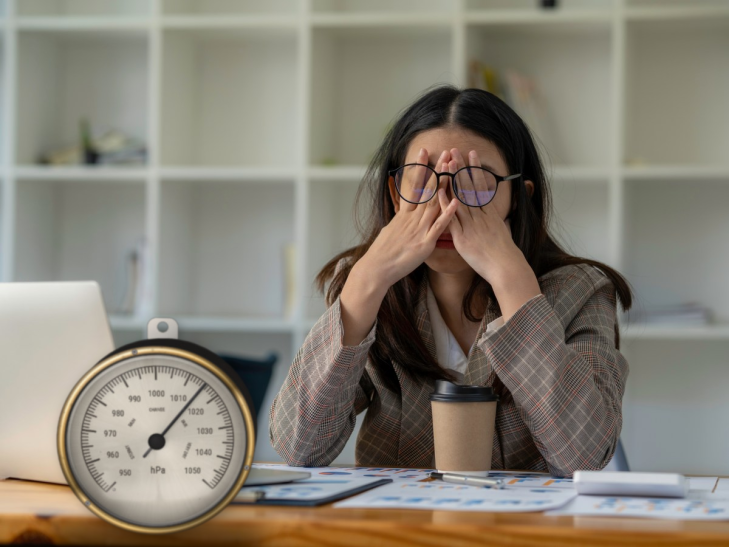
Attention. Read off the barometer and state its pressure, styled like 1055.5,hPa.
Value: 1015,hPa
